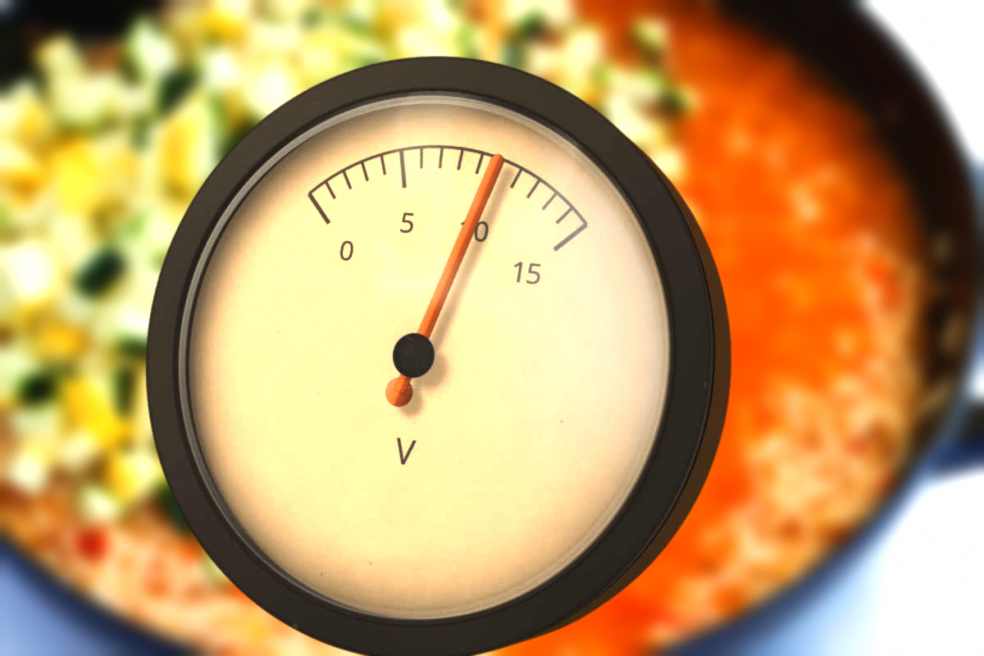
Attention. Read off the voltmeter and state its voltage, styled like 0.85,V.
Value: 10,V
